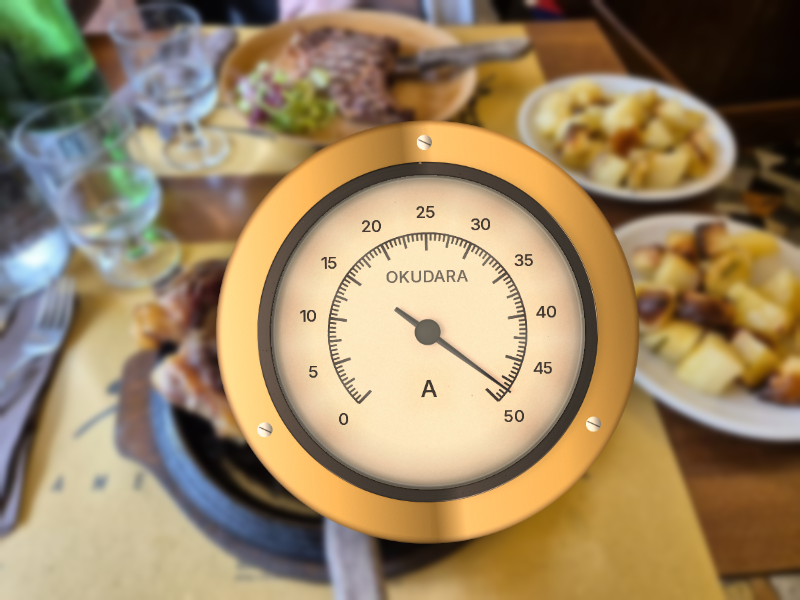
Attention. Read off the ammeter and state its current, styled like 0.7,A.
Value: 48.5,A
